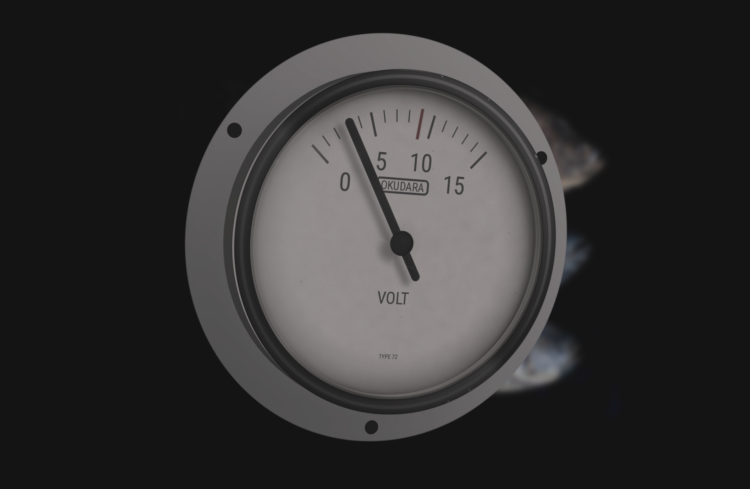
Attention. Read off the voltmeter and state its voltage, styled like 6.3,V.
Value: 3,V
